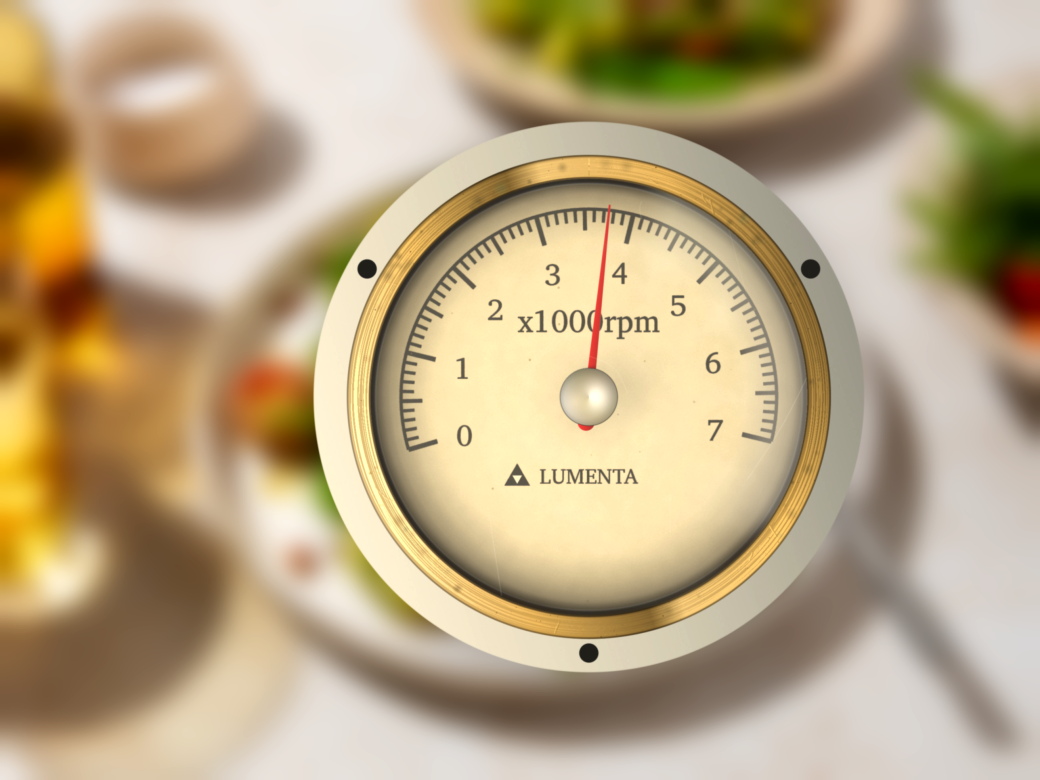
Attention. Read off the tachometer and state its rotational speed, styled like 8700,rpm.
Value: 3750,rpm
